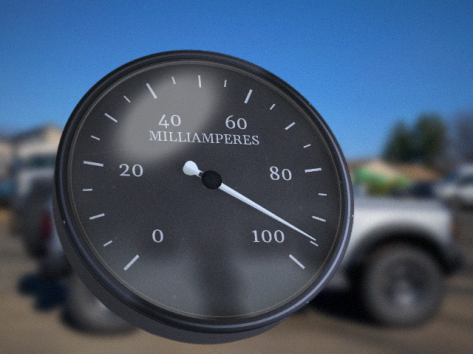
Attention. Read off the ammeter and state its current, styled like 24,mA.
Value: 95,mA
